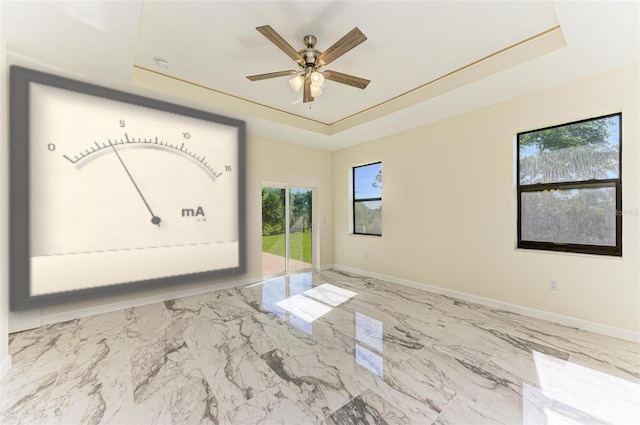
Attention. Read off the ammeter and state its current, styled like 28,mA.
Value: 3.5,mA
